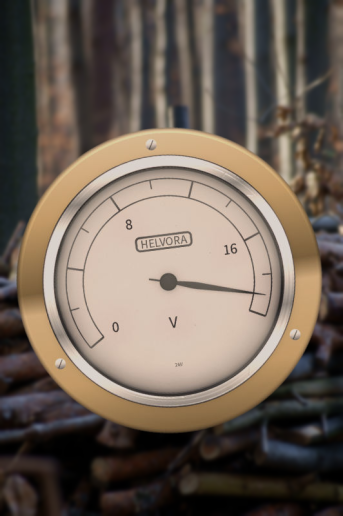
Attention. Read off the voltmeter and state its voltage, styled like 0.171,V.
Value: 19,V
